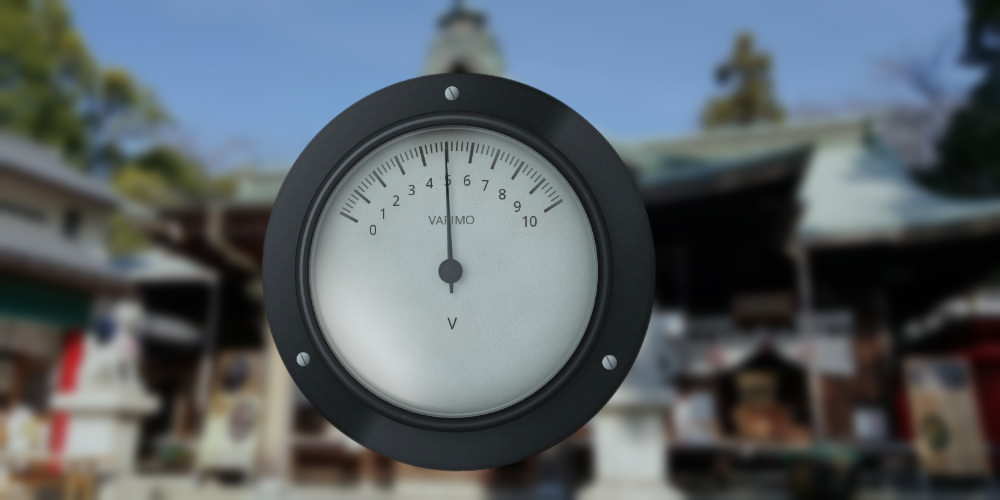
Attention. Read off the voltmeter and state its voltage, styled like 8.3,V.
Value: 5,V
